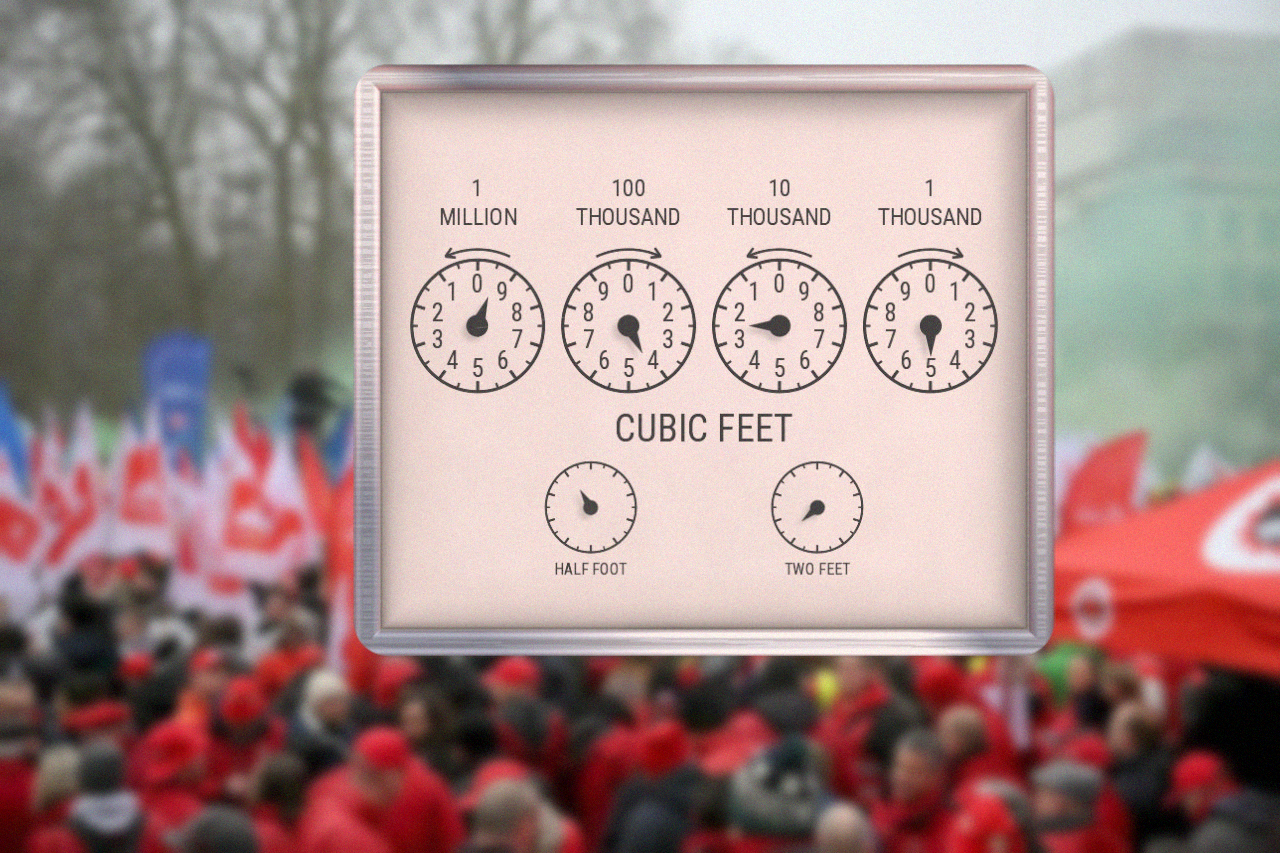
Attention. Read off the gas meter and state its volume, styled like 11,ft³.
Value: 942500,ft³
